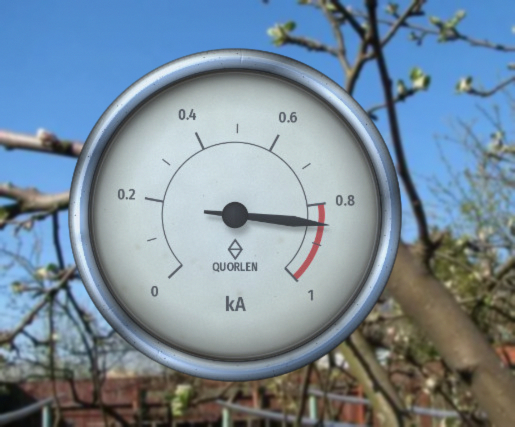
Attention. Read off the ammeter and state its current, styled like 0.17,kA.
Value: 0.85,kA
